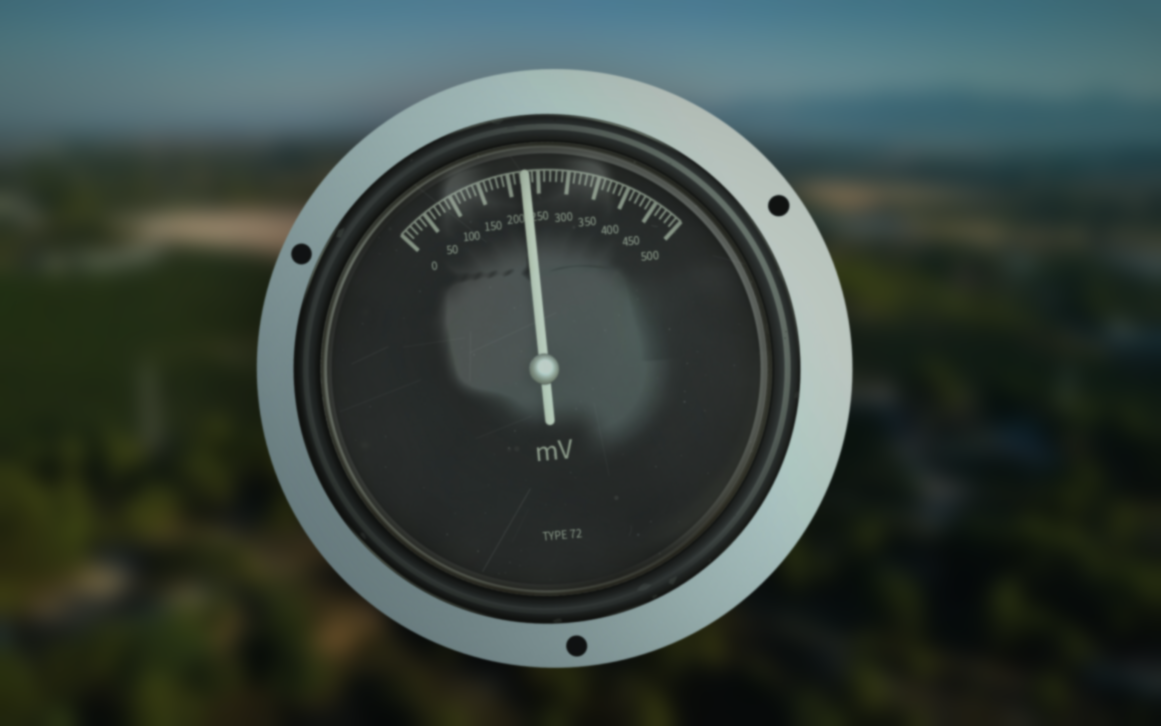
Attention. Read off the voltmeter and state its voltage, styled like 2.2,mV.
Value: 230,mV
